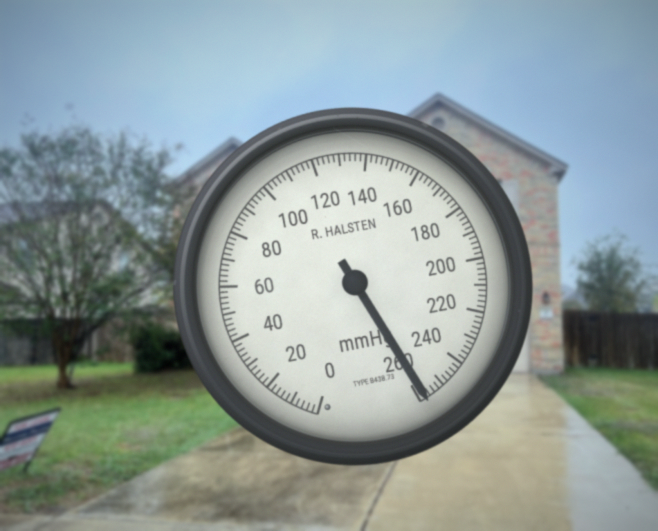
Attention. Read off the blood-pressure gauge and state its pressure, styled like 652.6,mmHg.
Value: 258,mmHg
